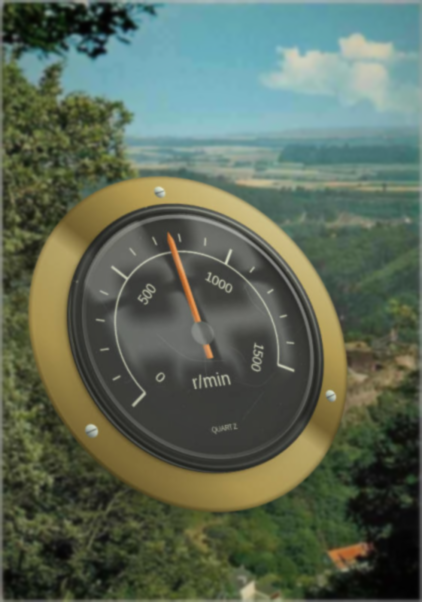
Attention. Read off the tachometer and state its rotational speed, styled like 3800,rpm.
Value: 750,rpm
